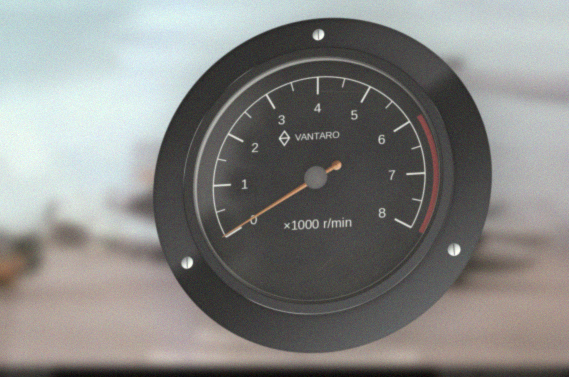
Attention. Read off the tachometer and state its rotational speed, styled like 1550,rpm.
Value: 0,rpm
